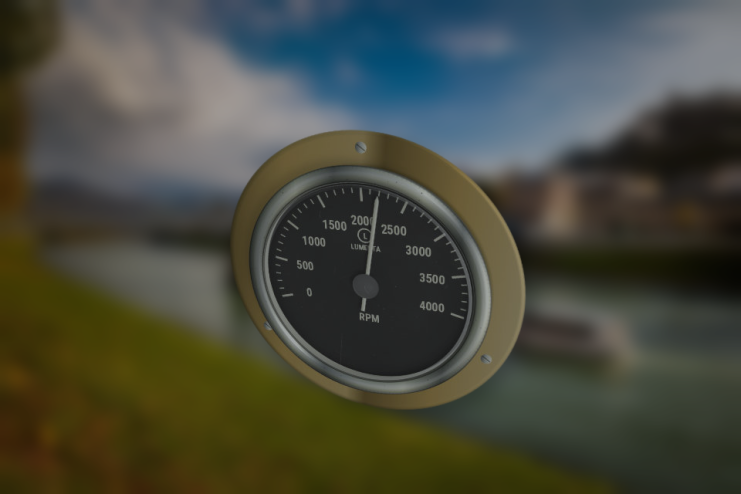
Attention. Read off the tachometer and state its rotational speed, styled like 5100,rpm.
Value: 2200,rpm
